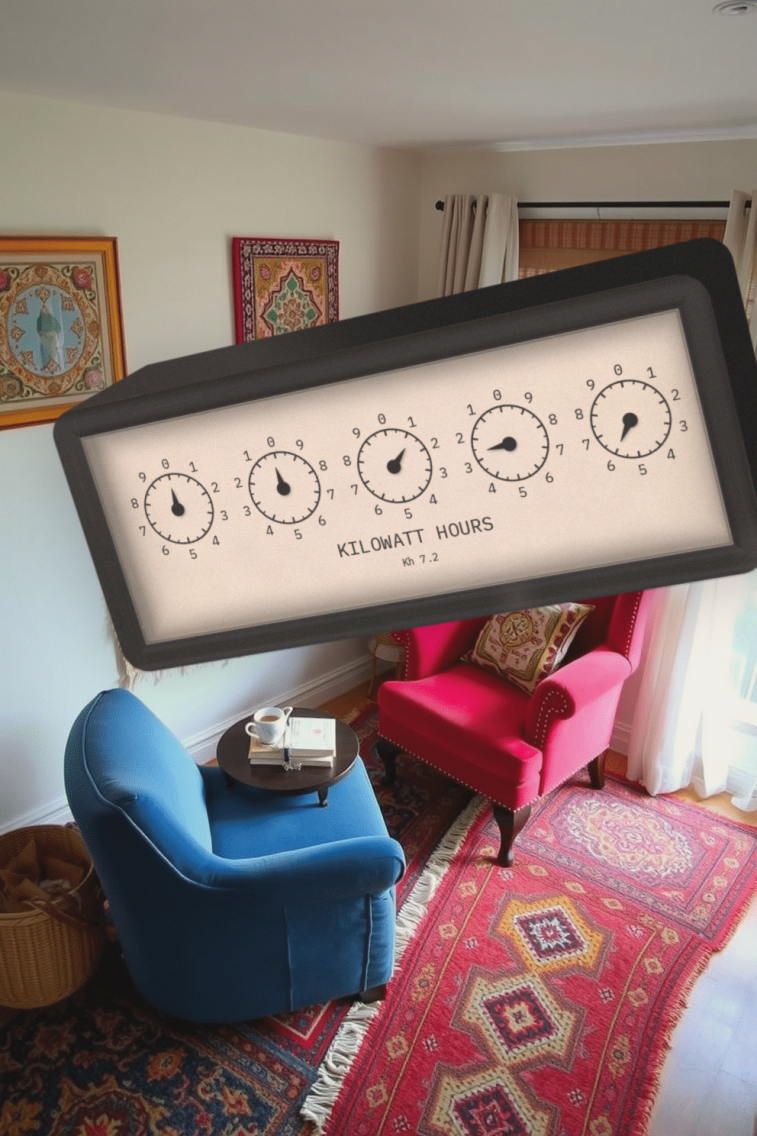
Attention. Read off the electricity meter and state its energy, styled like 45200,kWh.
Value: 126,kWh
